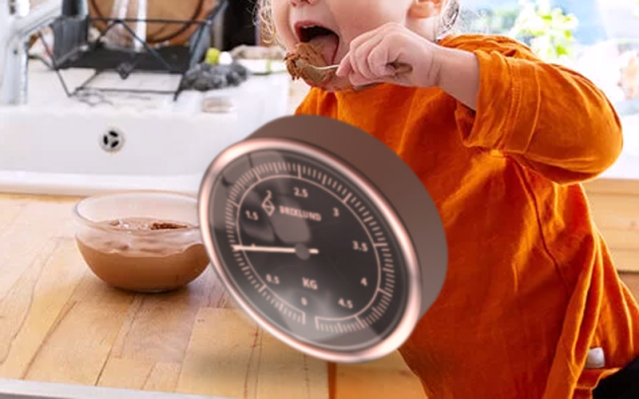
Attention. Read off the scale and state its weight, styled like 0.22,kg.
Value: 1,kg
